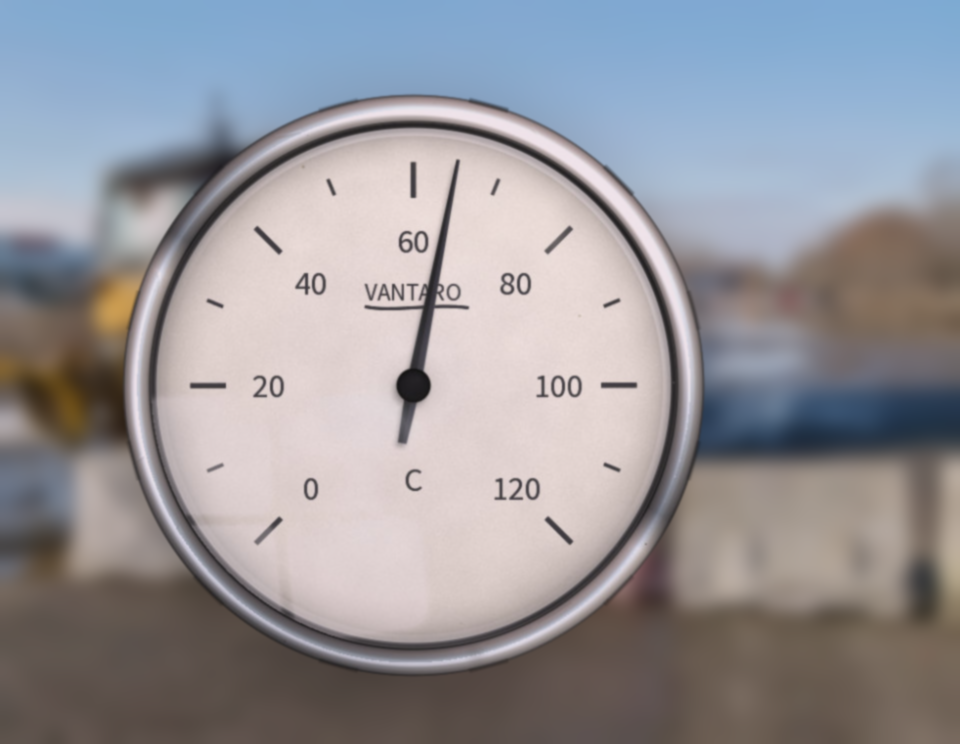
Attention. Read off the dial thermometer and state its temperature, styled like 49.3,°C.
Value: 65,°C
